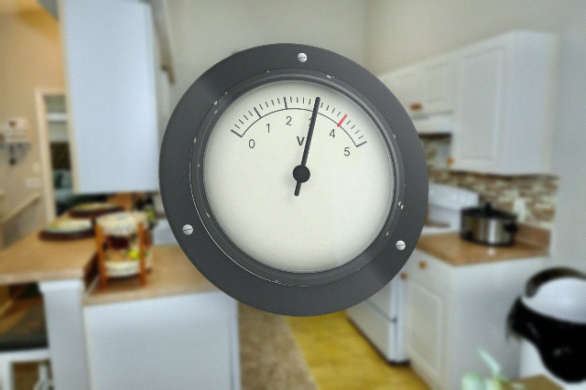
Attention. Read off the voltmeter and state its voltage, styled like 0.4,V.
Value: 3,V
